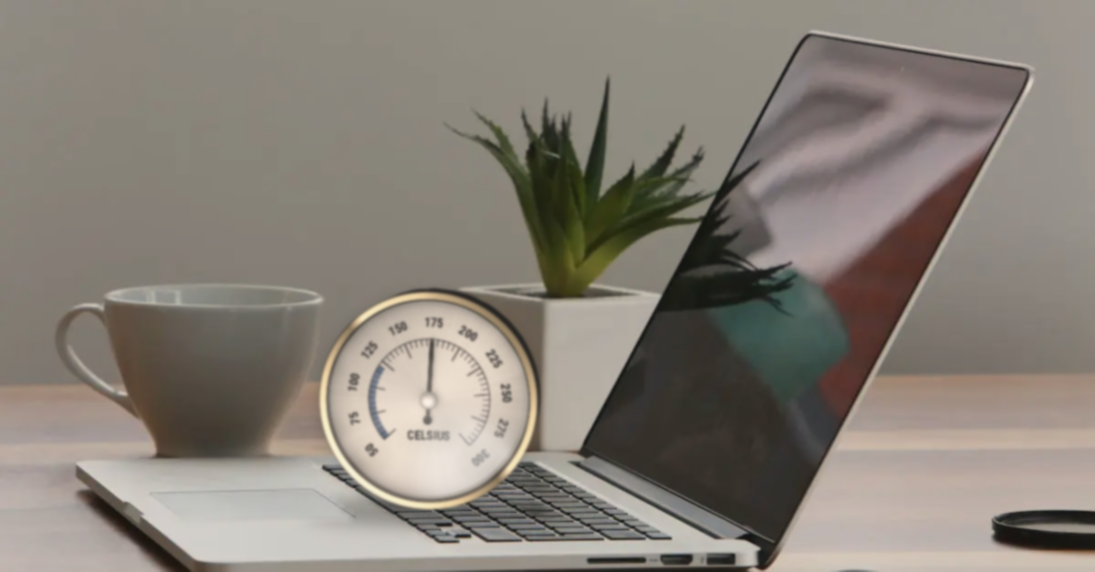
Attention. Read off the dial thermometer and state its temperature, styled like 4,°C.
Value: 175,°C
